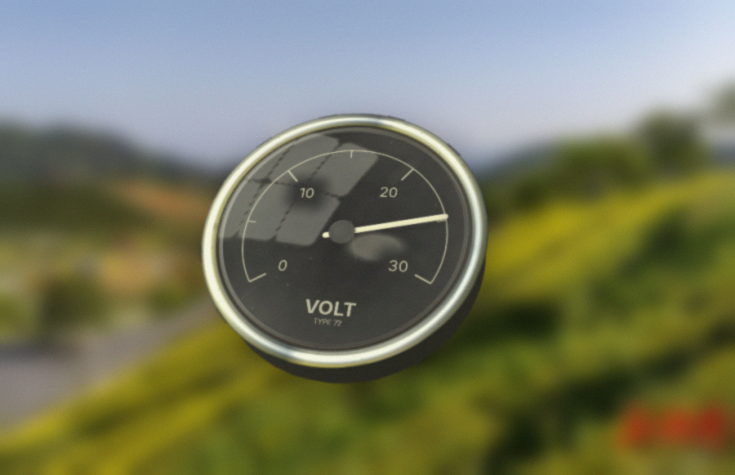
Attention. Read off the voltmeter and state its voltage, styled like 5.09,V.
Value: 25,V
